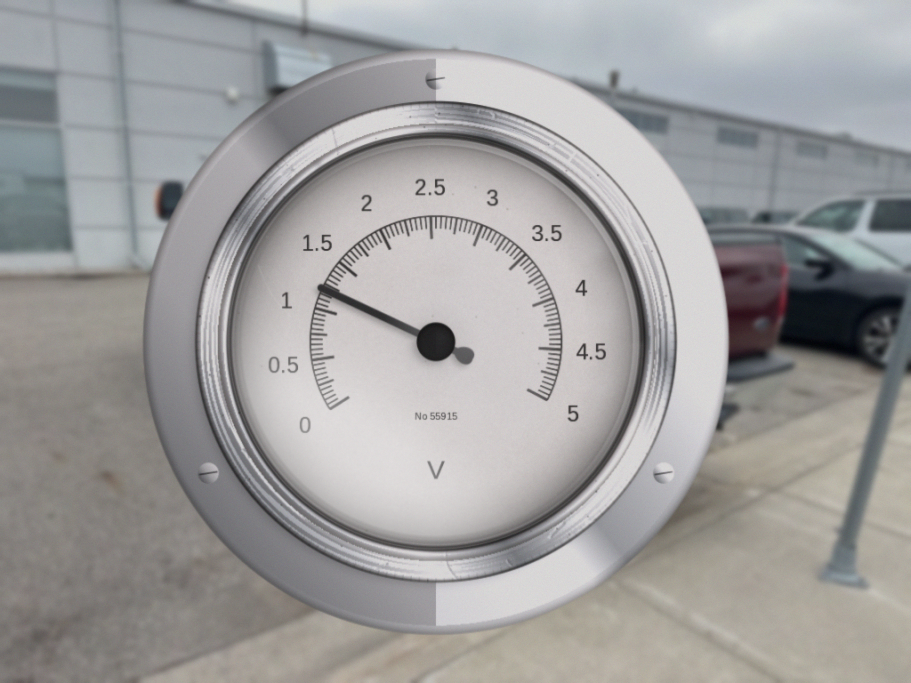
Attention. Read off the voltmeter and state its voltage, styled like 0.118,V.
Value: 1.2,V
